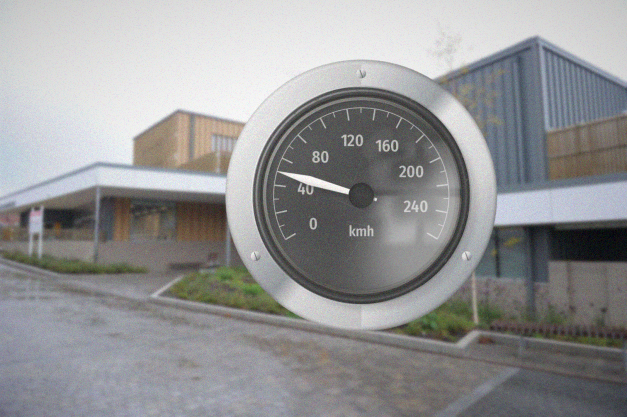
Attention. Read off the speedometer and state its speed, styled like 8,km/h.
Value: 50,km/h
